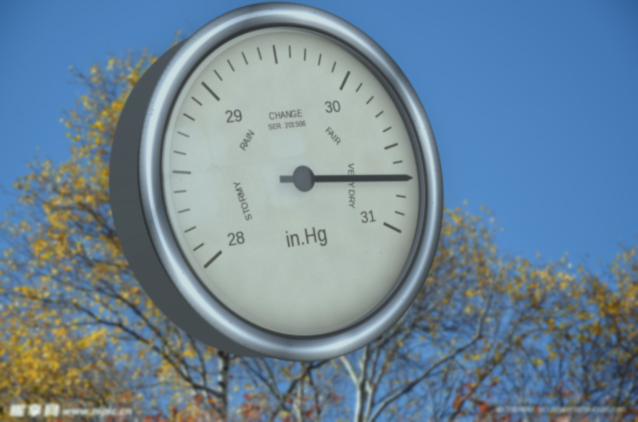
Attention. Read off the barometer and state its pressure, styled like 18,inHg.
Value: 30.7,inHg
